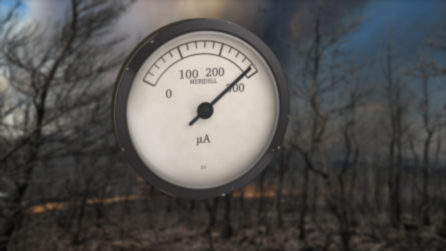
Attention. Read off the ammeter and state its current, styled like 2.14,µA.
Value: 280,µA
